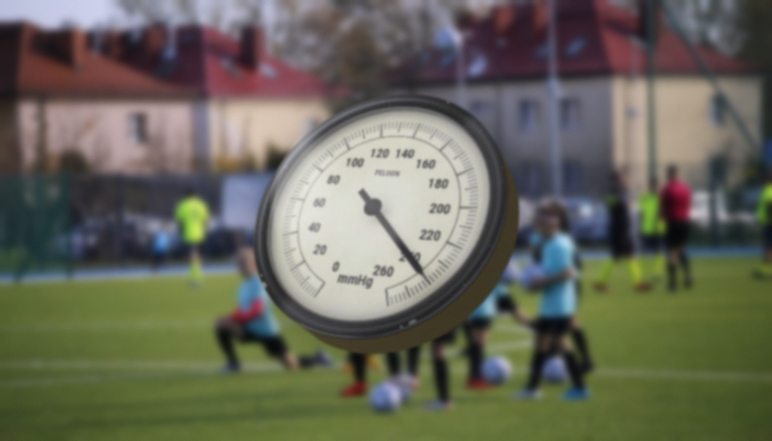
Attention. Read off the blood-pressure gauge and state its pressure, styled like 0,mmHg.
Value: 240,mmHg
